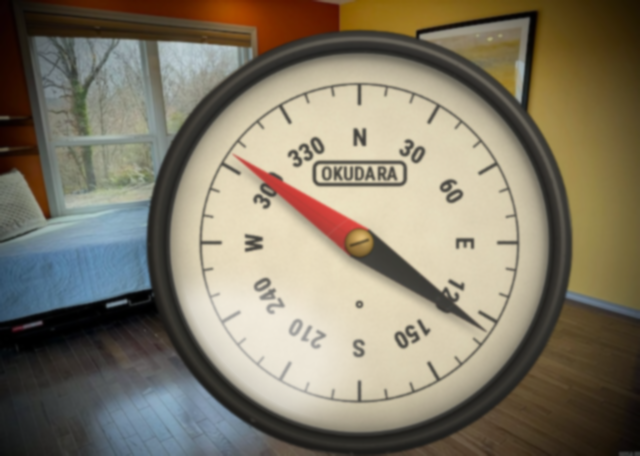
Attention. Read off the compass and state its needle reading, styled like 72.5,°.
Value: 305,°
